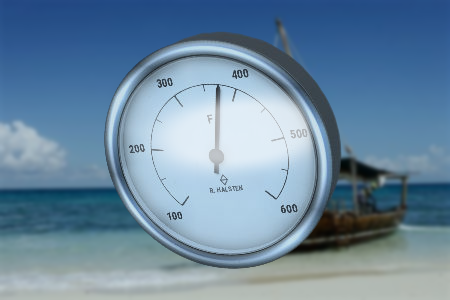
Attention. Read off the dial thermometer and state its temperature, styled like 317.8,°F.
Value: 375,°F
